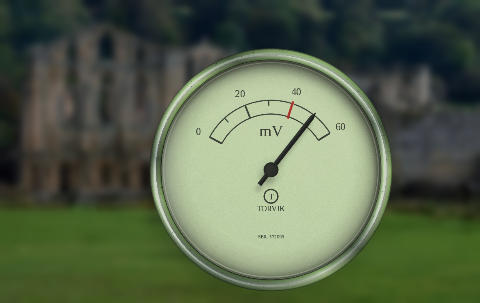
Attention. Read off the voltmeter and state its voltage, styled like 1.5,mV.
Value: 50,mV
